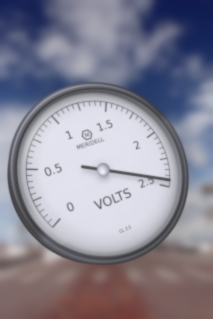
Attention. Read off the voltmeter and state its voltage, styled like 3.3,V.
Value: 2.45,V
